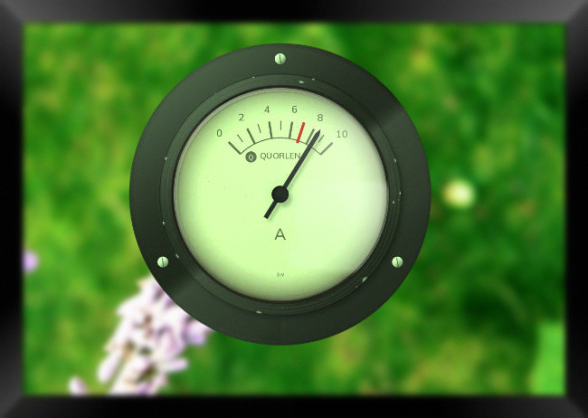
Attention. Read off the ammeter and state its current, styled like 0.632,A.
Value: 8.5,A
